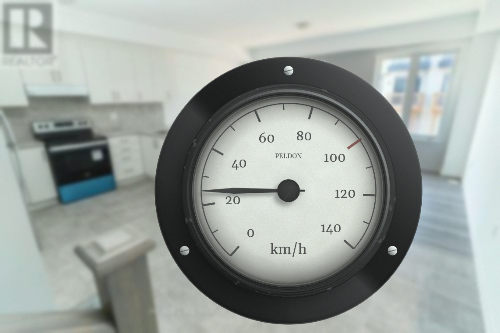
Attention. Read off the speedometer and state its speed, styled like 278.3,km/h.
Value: 25,km/h
